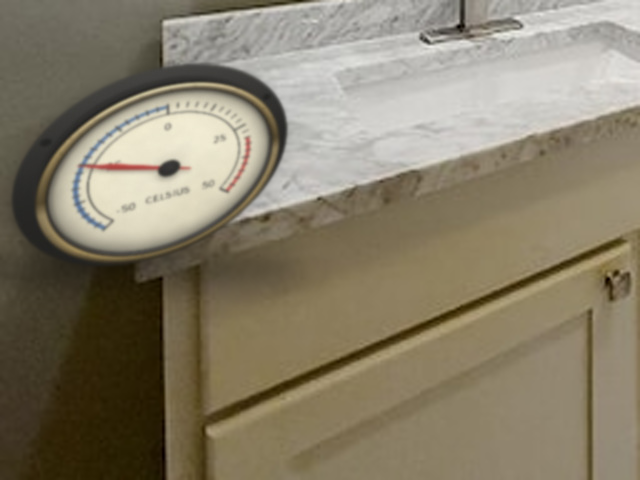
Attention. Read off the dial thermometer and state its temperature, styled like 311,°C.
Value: -25,°C
